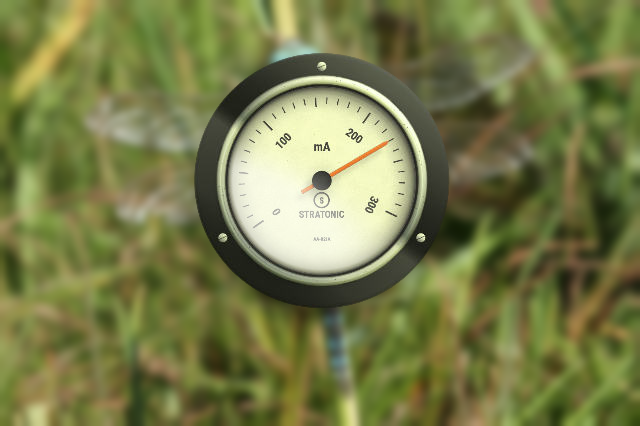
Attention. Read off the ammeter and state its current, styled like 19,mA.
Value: 230,mA
